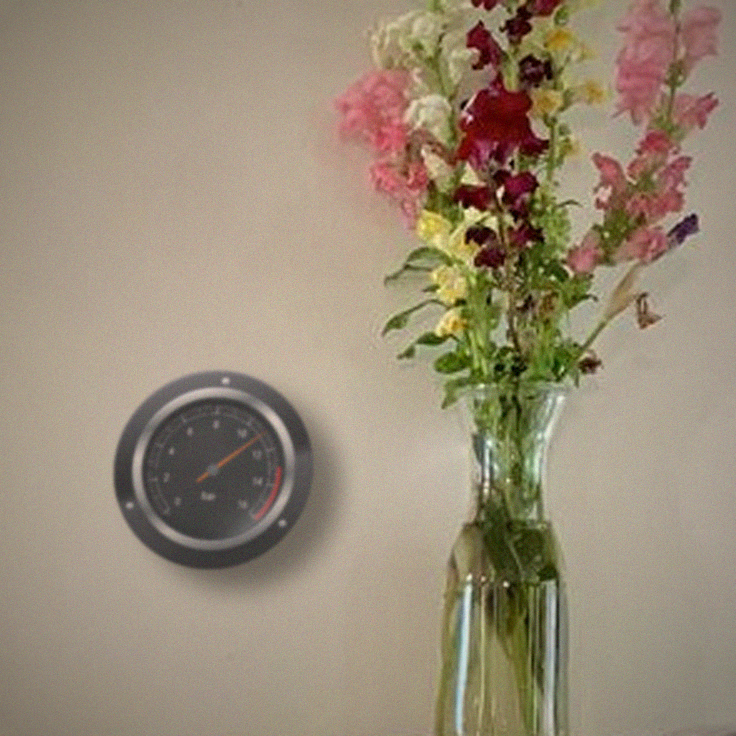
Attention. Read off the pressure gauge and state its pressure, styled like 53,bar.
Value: 11,bar
